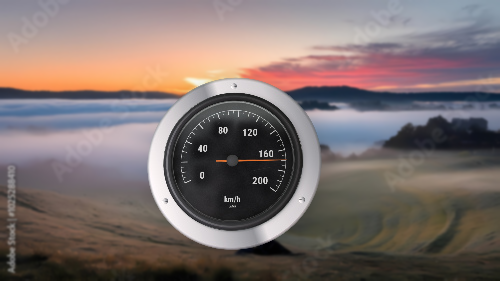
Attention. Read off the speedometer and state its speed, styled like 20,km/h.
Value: 170,km/h
